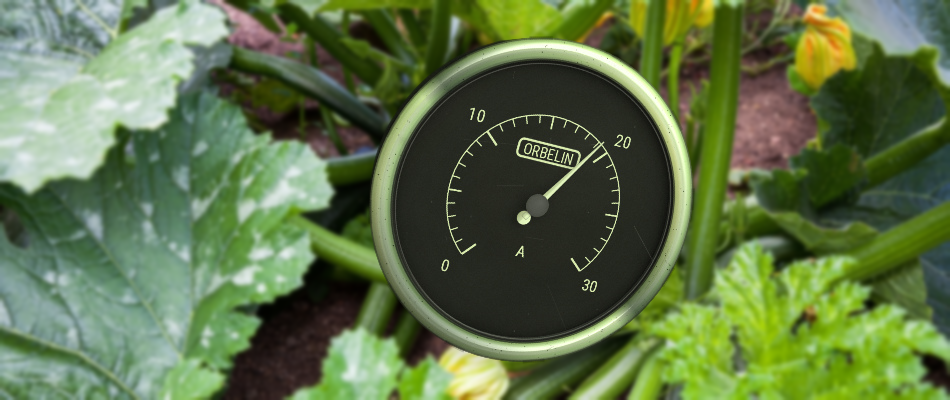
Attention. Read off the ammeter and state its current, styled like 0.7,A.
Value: 19,A
